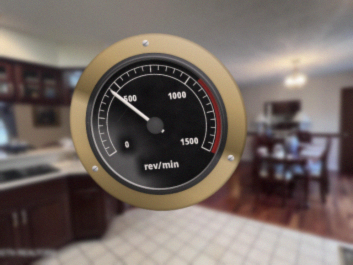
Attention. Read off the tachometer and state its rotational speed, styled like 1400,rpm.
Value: 450,rpm
